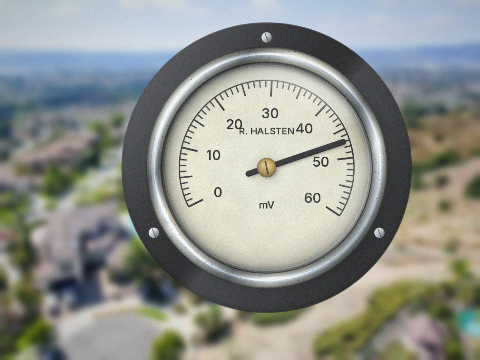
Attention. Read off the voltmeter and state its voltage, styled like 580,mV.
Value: 47,mV
